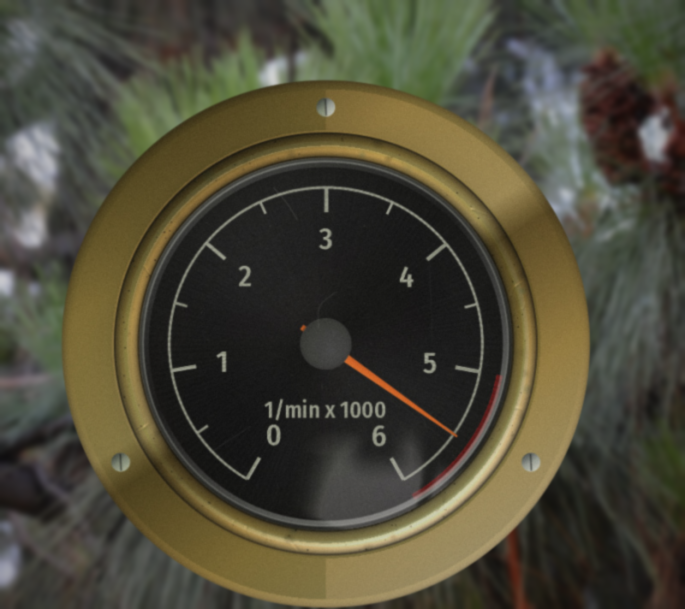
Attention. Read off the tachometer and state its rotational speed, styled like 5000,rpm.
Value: 5500,rpm
